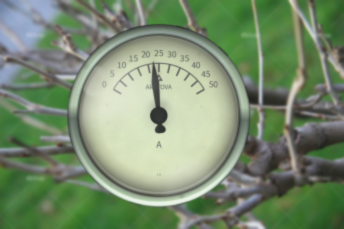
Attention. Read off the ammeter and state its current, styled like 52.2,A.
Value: 22.5,A
